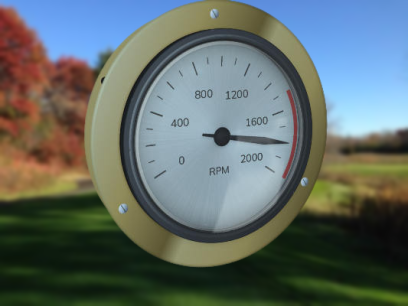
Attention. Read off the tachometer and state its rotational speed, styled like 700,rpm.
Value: 1800,rpm
